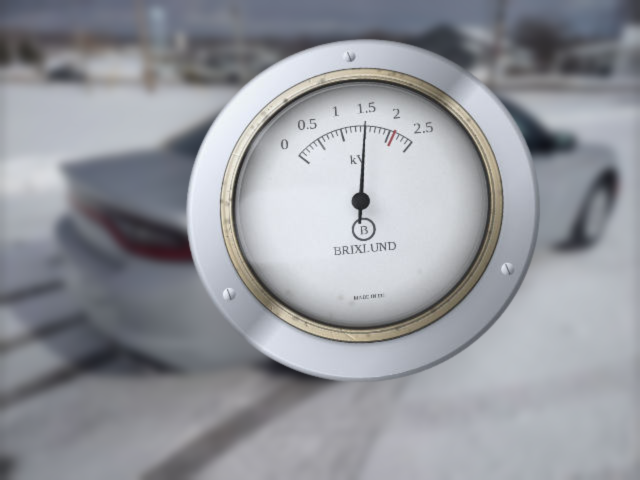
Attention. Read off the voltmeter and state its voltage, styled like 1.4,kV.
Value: 1.5,kV
